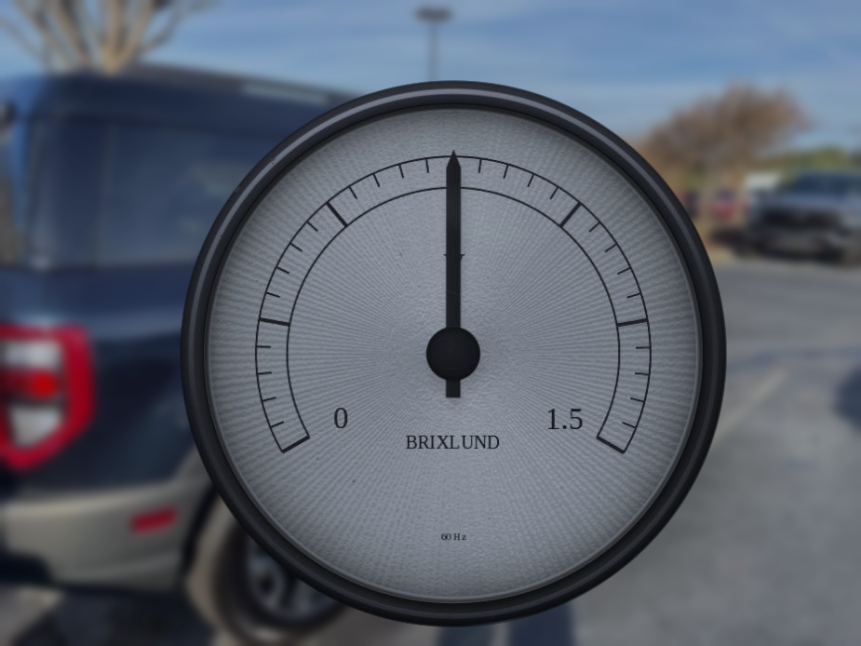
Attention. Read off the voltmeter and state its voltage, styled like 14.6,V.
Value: 0.75,V
